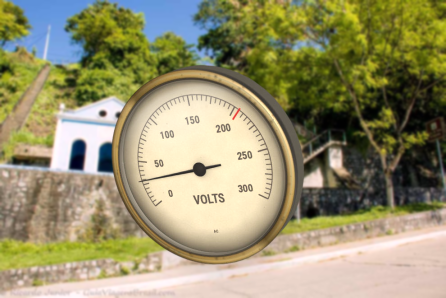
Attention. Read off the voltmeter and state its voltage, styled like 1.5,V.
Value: 30,V
